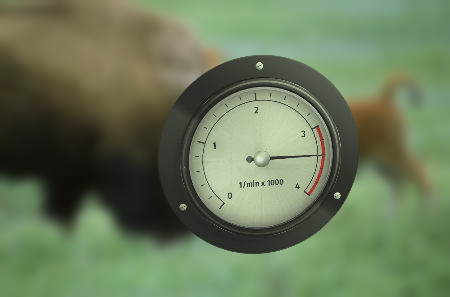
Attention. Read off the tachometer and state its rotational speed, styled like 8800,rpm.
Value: 3400,rpm
